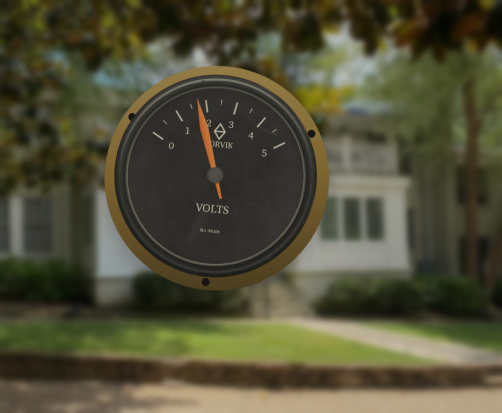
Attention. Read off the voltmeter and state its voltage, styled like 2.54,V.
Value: 1.75,V
